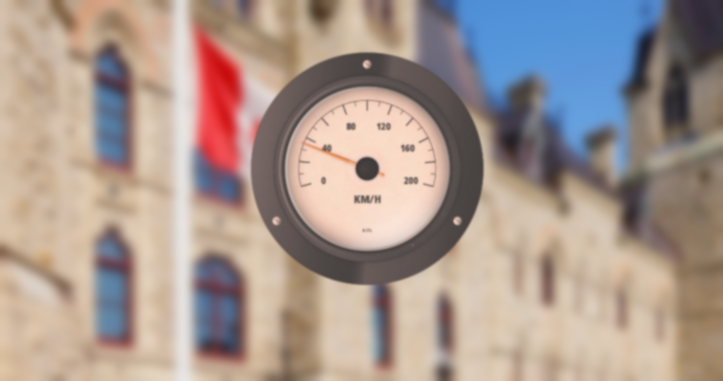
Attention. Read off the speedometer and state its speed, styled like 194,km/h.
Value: 35,km/h
